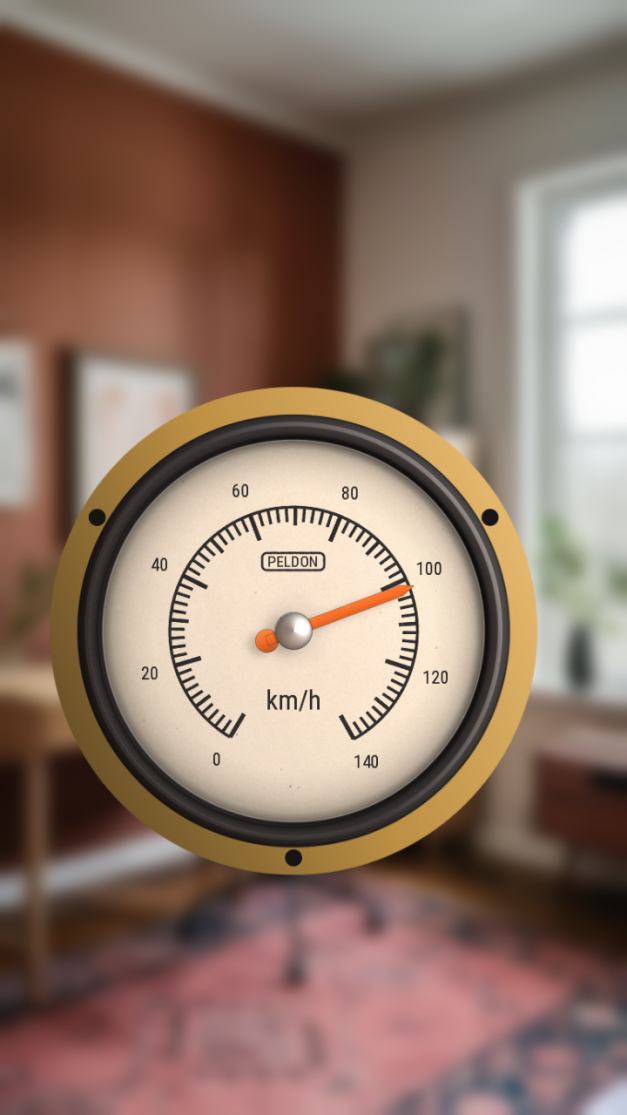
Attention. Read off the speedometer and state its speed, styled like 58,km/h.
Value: 102,km/h
